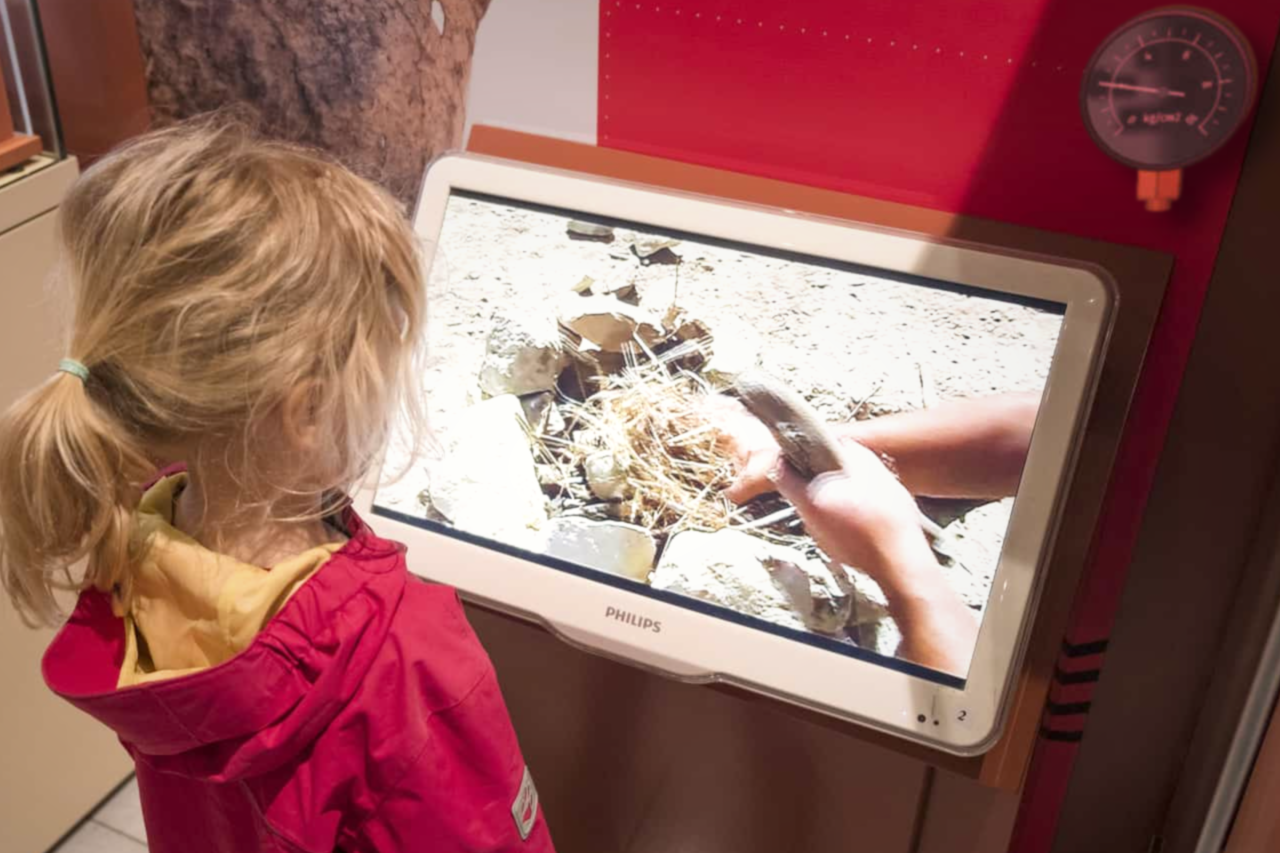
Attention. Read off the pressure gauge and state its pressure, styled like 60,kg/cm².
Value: 2,kg/cm²
